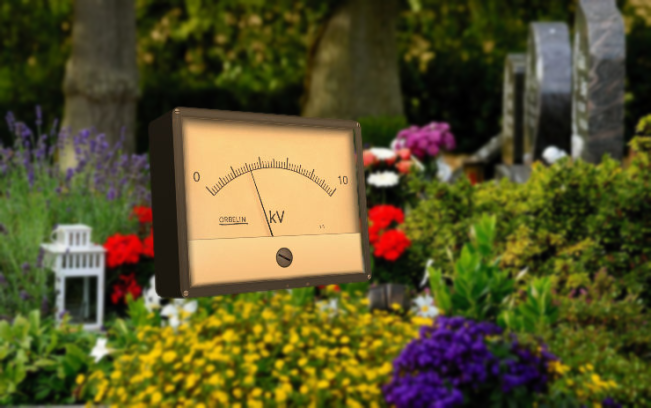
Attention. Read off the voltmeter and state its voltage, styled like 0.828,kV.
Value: 3,kV
